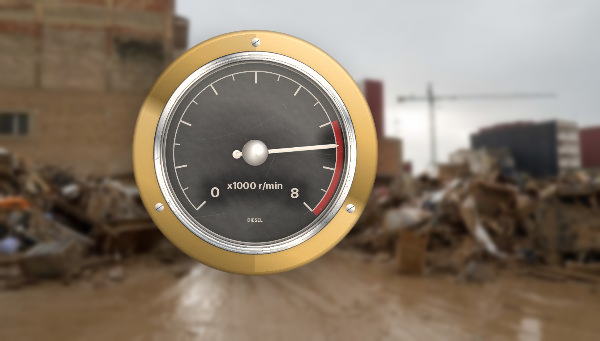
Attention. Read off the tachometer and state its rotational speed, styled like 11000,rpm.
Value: 6500,rpm
